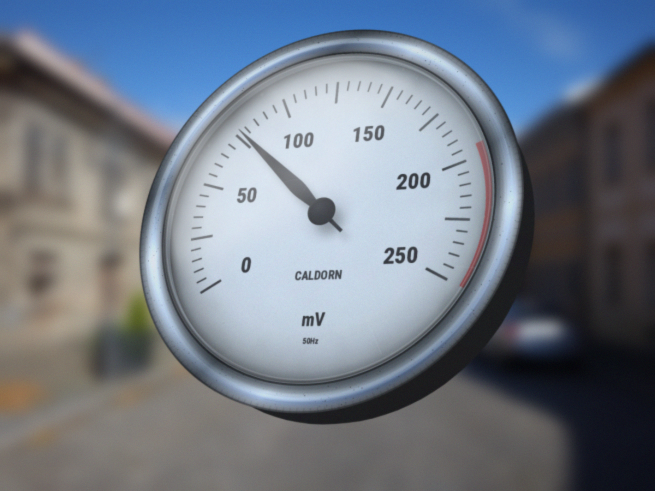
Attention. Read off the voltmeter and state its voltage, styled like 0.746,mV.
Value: 77.5,mV
